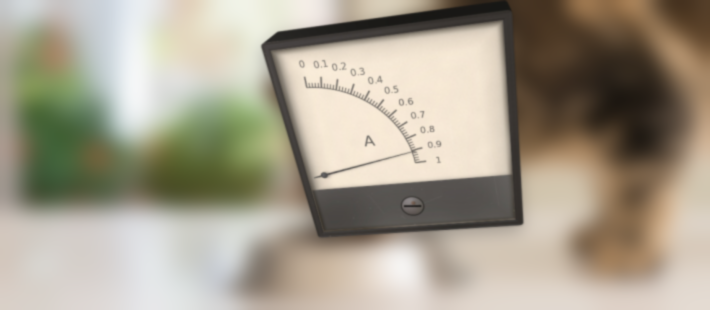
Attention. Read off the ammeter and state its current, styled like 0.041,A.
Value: 0.9,A
